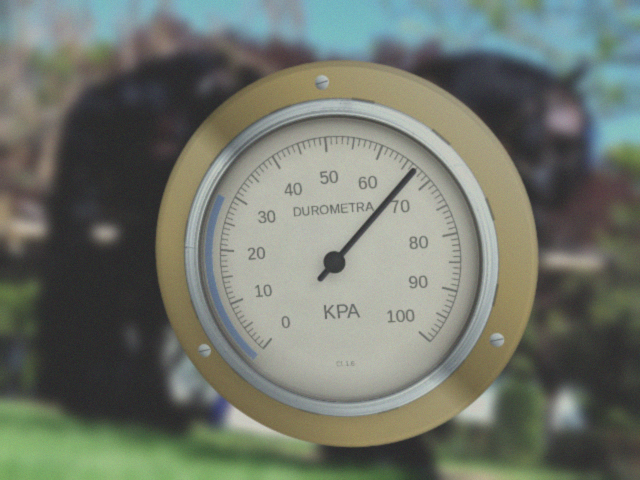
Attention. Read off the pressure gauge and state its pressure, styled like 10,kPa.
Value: 67,kPa
